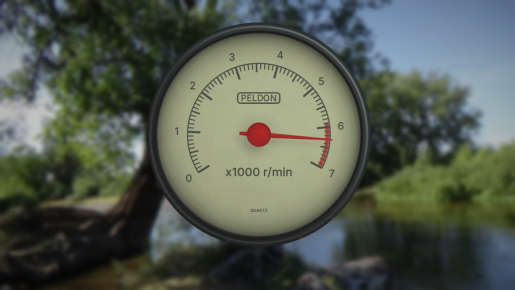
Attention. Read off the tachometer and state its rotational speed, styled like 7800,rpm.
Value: 6300,rpm
